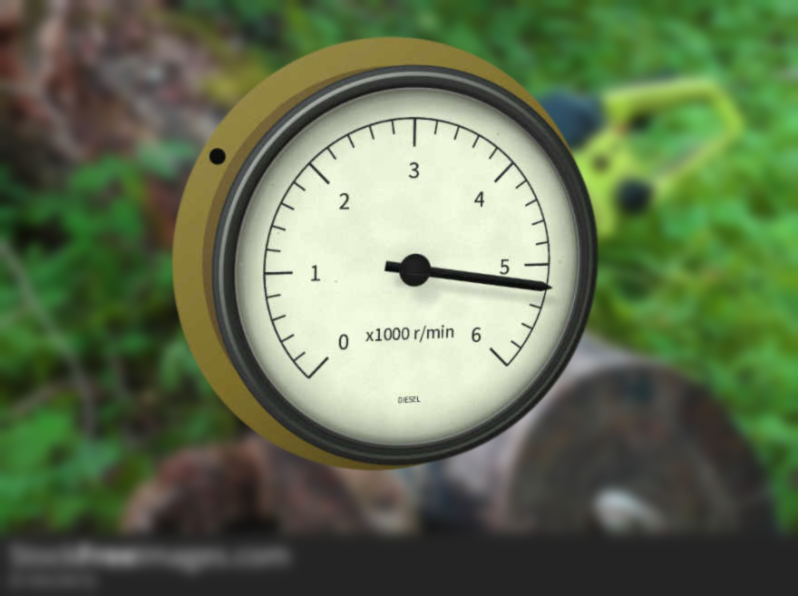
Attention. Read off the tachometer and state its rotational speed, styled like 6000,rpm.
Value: 5200,rpm
